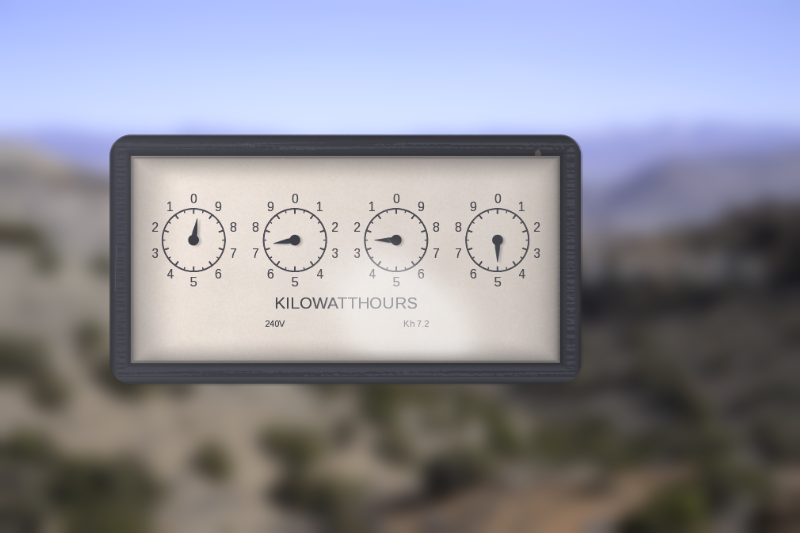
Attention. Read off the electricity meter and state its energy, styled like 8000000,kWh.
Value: 9725,kWh
